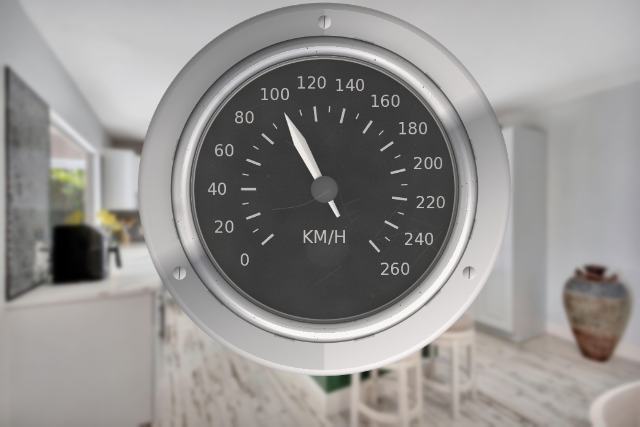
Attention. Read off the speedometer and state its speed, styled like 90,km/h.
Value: 100,km/h
